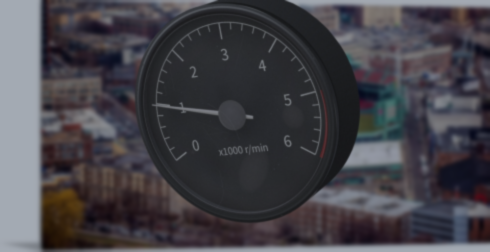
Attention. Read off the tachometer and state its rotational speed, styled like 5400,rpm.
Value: 1000,rpm
